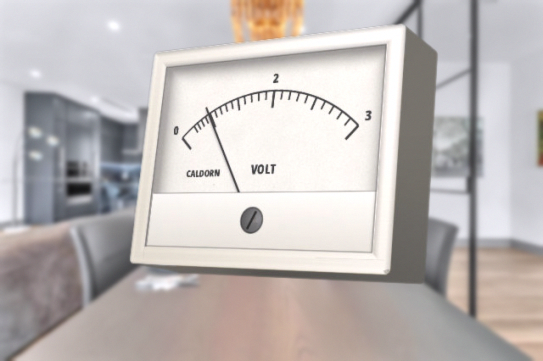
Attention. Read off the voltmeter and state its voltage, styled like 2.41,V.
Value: 1,V
